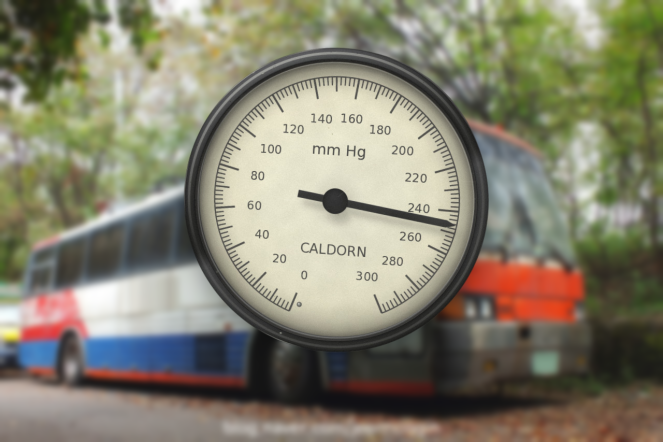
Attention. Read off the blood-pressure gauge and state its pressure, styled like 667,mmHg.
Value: 246,mmHg
